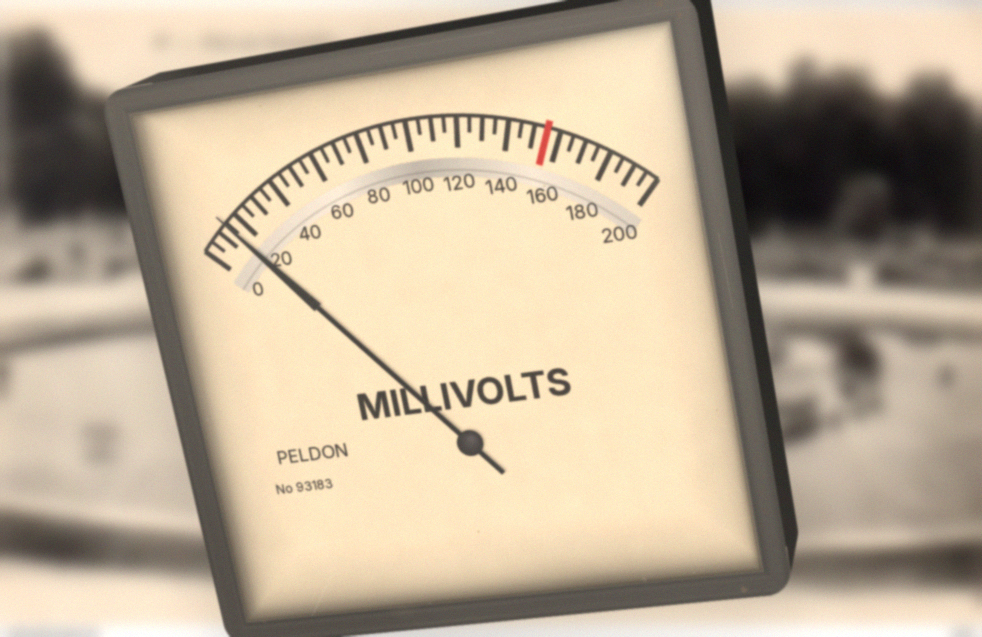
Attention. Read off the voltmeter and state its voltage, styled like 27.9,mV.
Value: 15,mV
